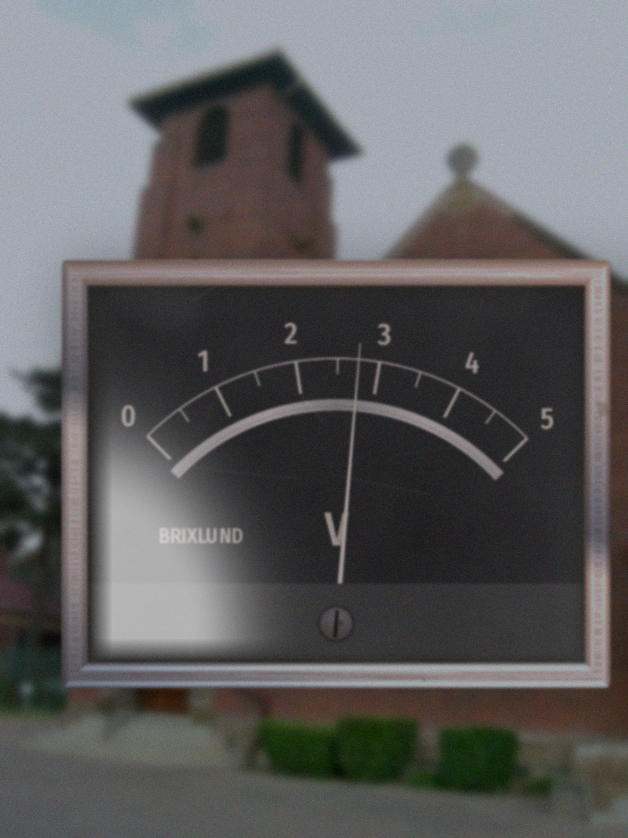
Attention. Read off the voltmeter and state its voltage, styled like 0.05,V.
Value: 2.75,V
